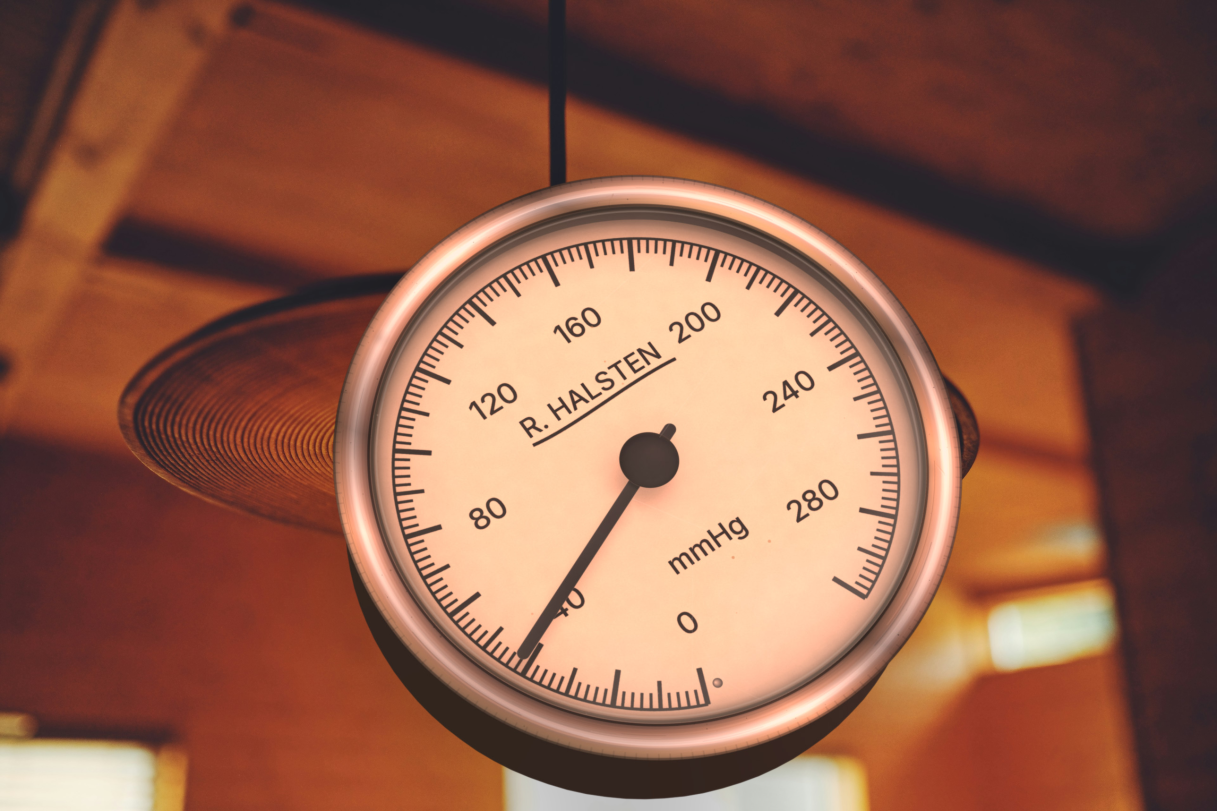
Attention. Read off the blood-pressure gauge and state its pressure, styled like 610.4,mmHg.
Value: 42,mmHg
